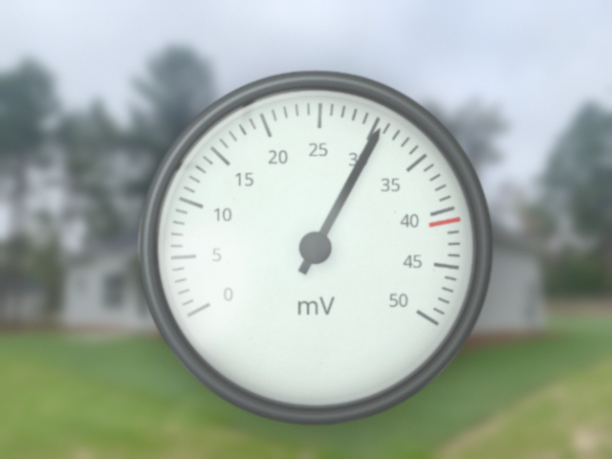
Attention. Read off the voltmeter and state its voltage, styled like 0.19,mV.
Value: 30.5,mV
